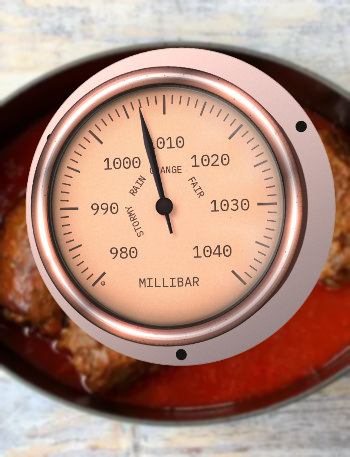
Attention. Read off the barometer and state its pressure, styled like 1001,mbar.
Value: 1007,mbar
